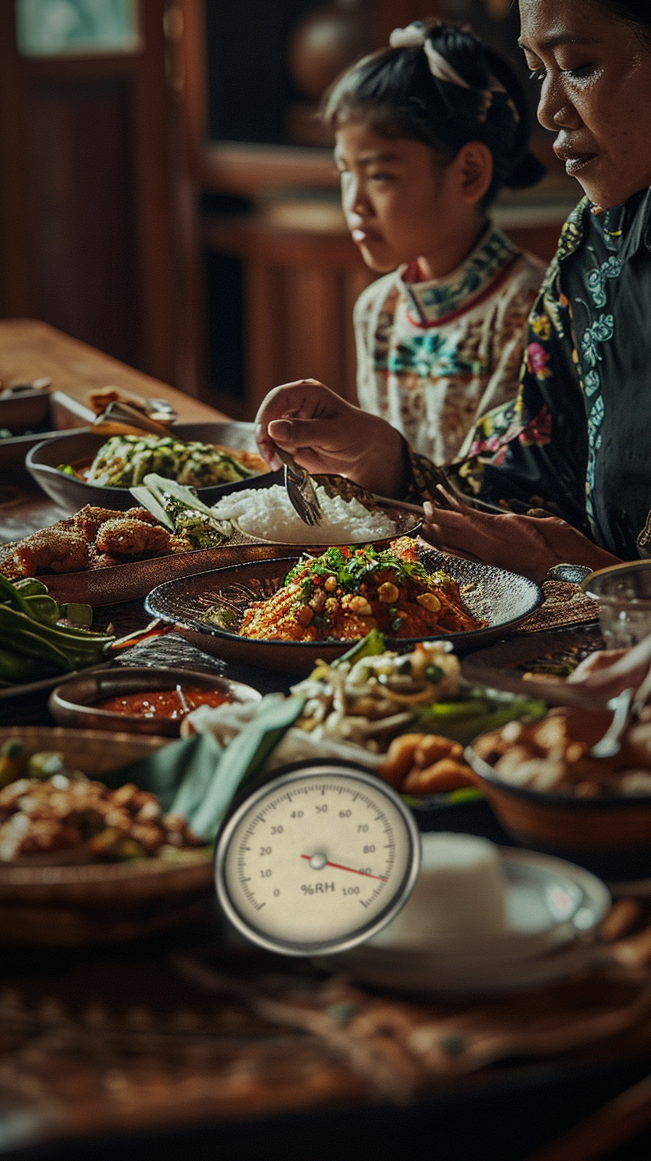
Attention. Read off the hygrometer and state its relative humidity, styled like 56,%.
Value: 90,%
